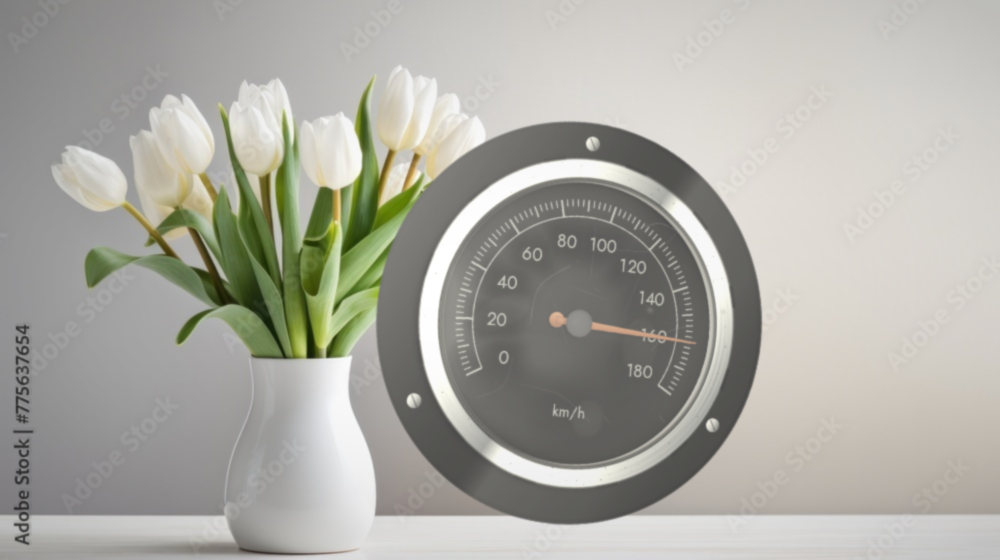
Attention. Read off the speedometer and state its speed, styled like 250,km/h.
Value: 160,km/h
